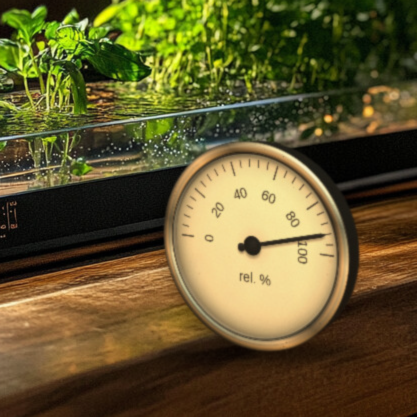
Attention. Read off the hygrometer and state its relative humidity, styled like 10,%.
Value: 92,%
